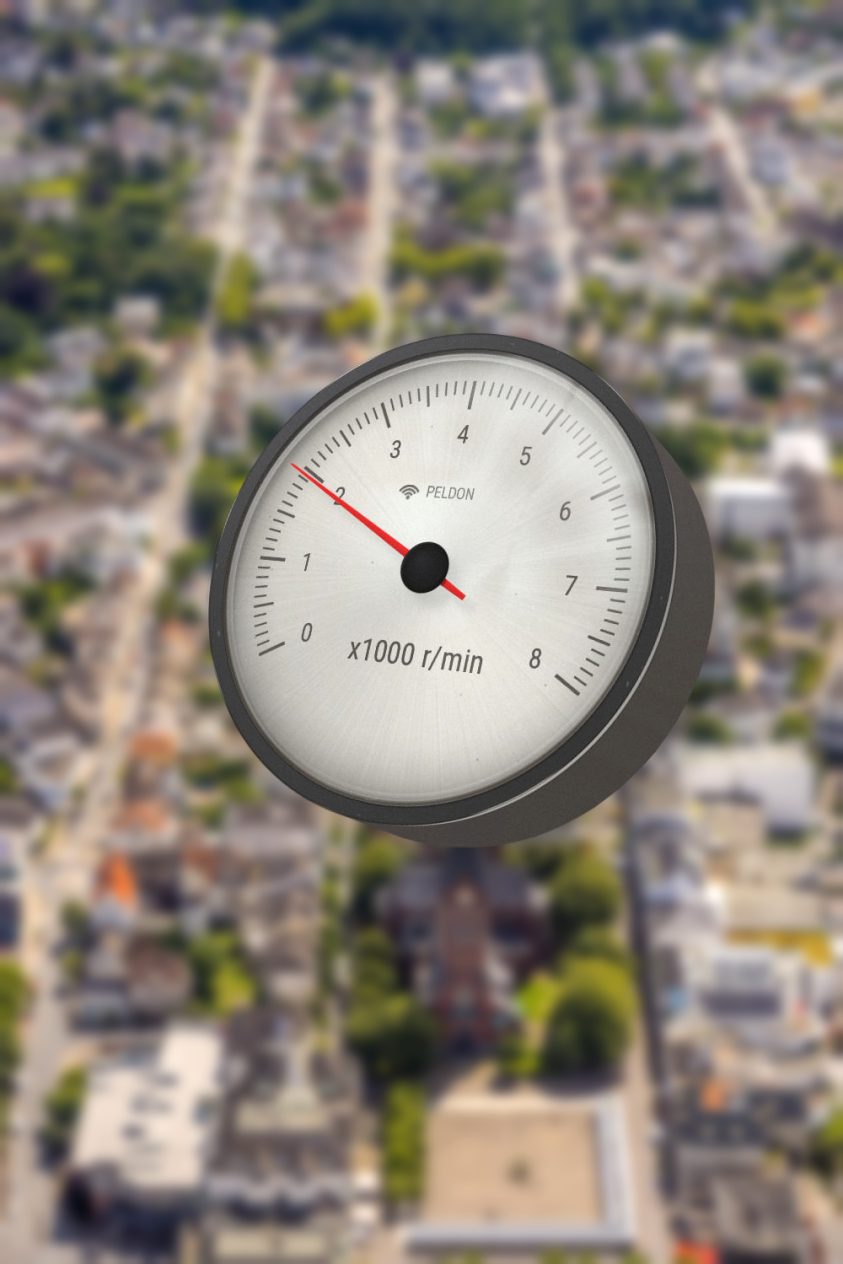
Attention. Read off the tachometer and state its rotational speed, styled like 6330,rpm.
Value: 1950,rpm
